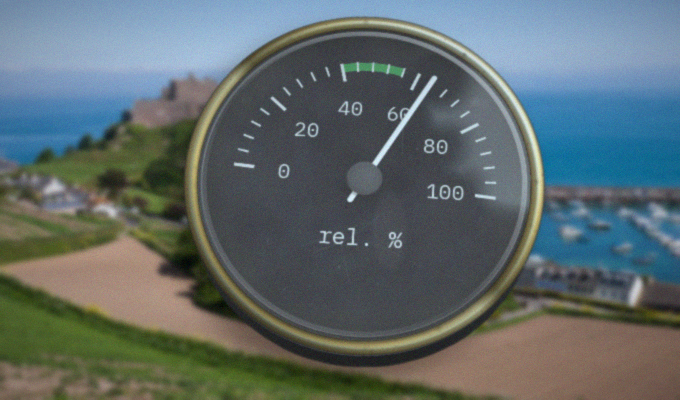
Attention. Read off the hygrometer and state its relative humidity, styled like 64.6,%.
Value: 64,%
